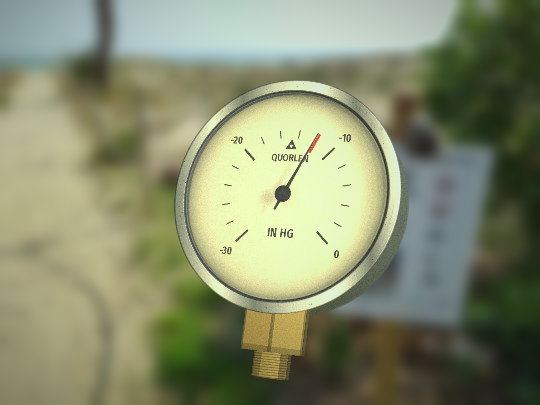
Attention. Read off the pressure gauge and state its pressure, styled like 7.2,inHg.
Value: -12,inHg
